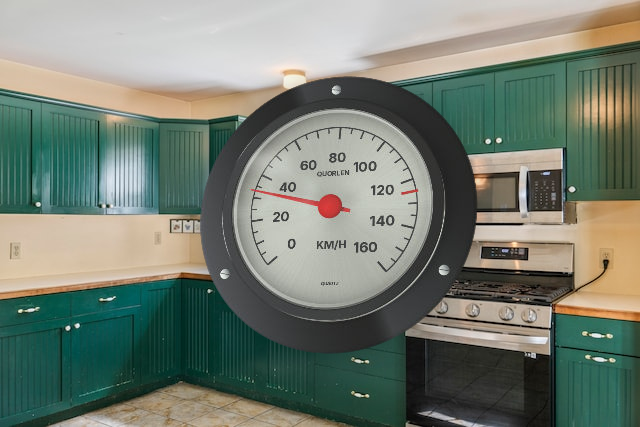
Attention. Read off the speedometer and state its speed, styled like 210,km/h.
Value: 32.5,km/h
